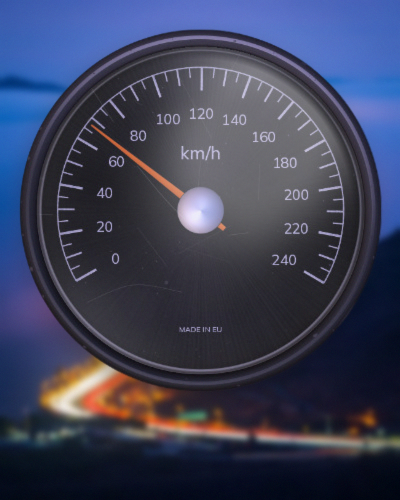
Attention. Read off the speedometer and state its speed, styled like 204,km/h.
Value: 67.5,km/h
